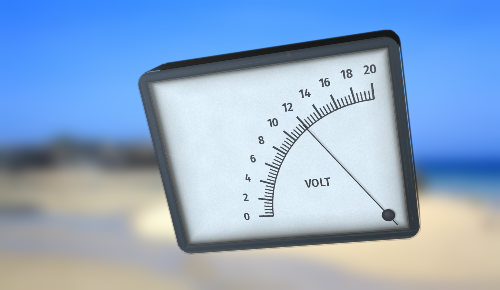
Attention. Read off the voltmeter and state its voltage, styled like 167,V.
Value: 12,V
